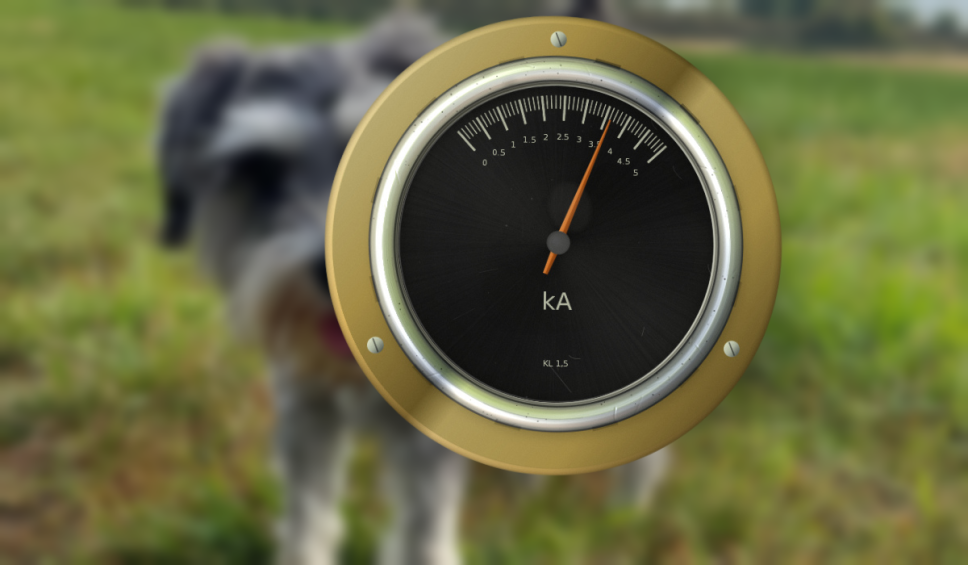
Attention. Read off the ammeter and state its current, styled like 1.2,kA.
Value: 3.6,kA
